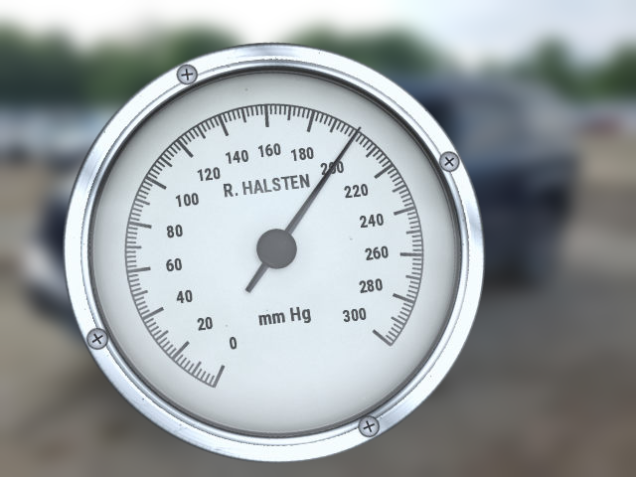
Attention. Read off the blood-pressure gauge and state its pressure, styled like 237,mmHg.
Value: 200,mmHg
